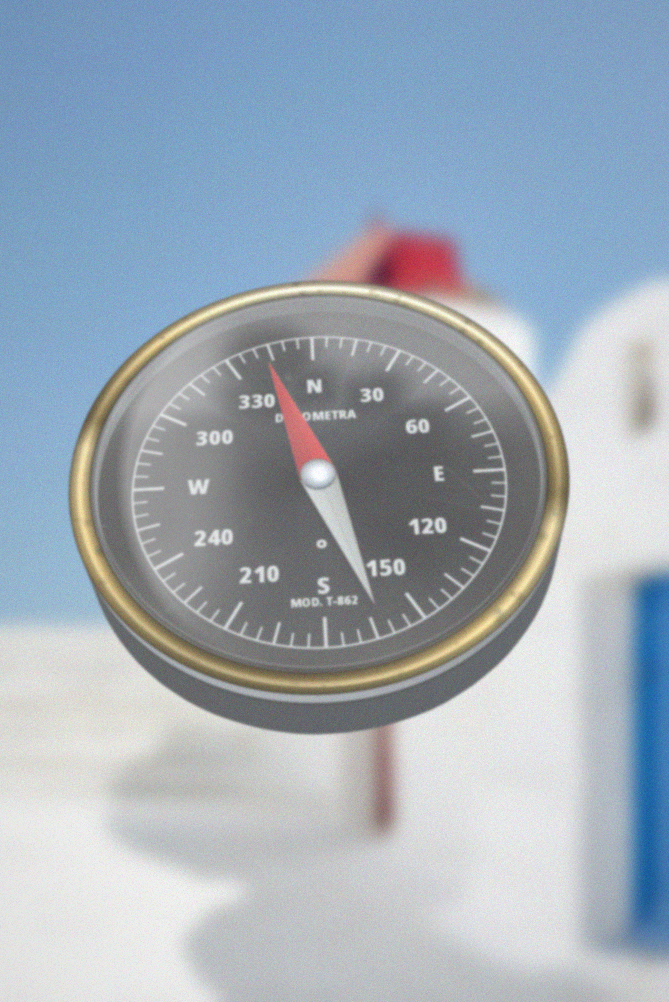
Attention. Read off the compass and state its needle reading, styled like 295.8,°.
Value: 342.5,°
